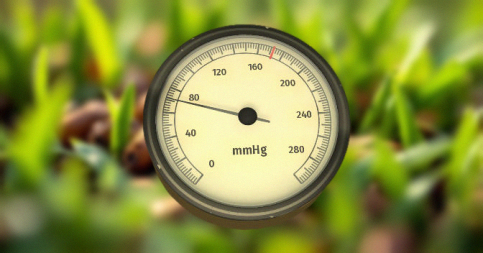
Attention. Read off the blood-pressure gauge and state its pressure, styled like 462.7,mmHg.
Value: 70,mmHg
